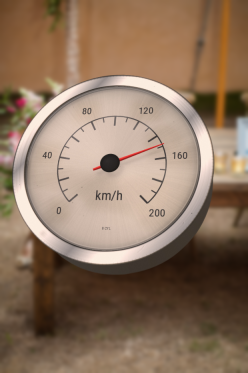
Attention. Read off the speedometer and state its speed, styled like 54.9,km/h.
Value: 150,km/h
